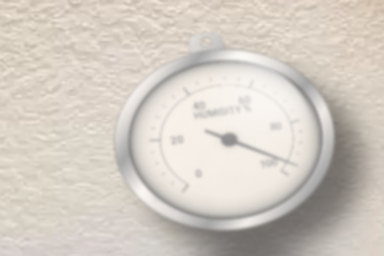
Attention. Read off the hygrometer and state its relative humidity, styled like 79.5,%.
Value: 96,%
